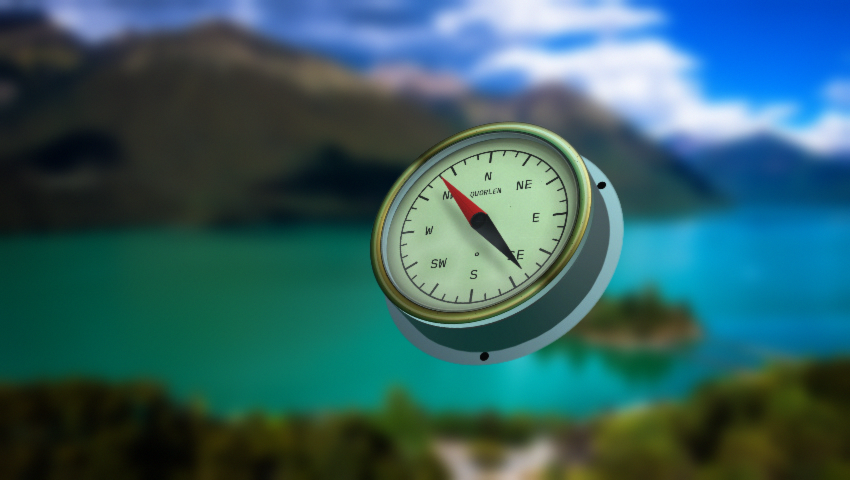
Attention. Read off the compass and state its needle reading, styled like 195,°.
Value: 320,°
